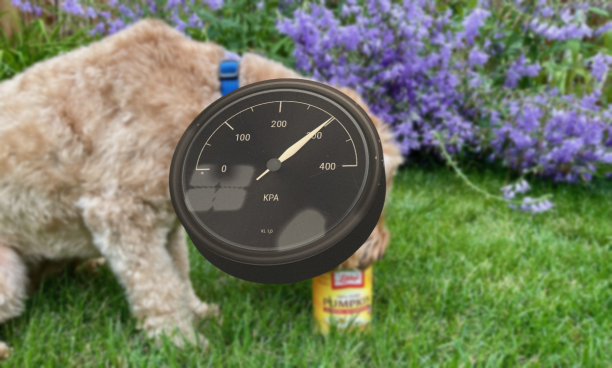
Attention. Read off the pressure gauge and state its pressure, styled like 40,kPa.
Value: 300,kPa
